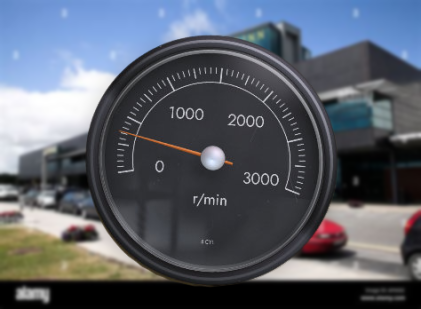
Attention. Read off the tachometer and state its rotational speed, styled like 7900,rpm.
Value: 350,rpm
